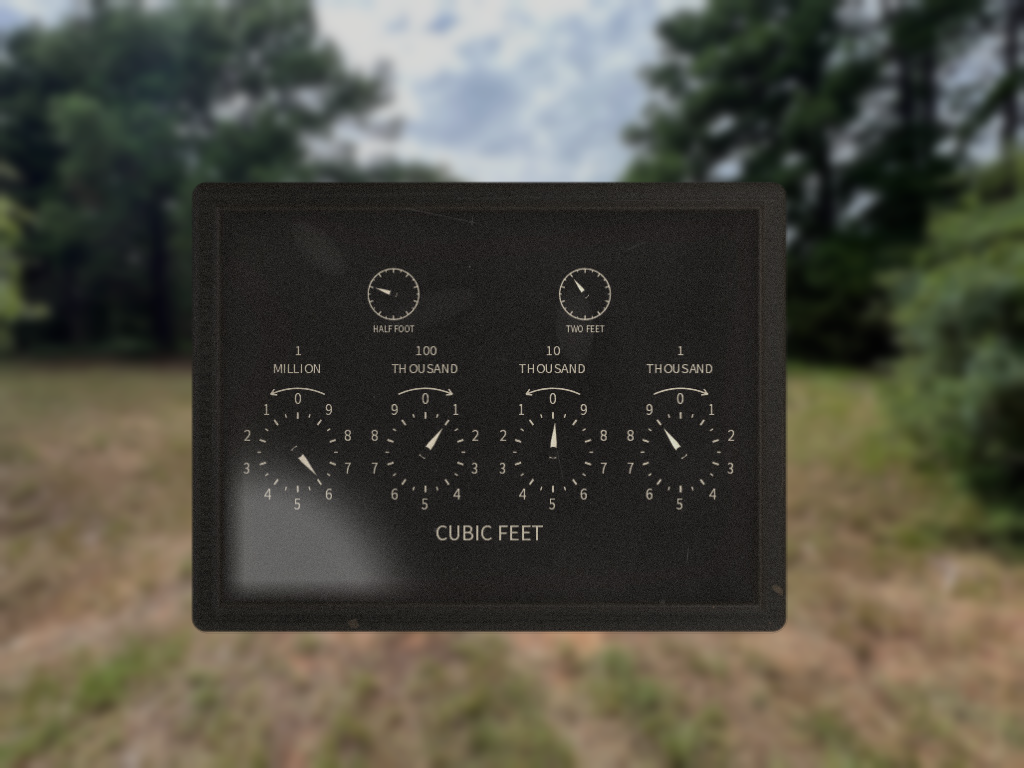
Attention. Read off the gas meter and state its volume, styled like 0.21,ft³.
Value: 609900,ft³
